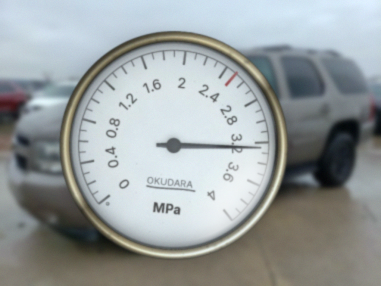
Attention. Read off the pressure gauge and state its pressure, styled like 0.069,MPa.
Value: 3.25,MPa
